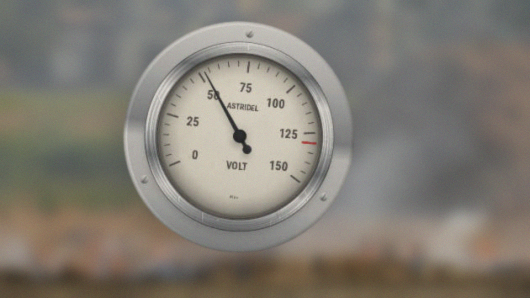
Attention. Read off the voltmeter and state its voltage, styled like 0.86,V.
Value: 52.5,V
